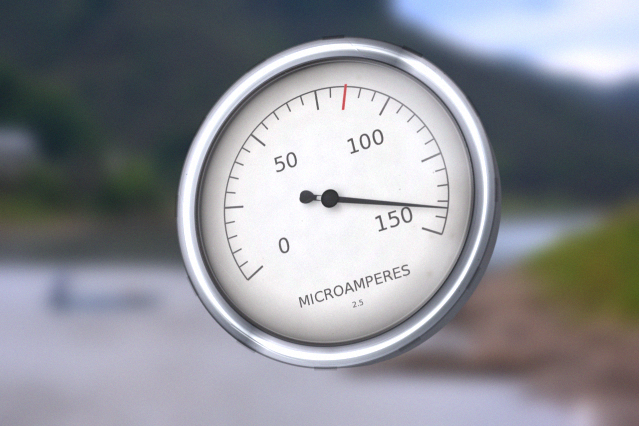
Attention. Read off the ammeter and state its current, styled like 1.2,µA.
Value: 142.5,µA
